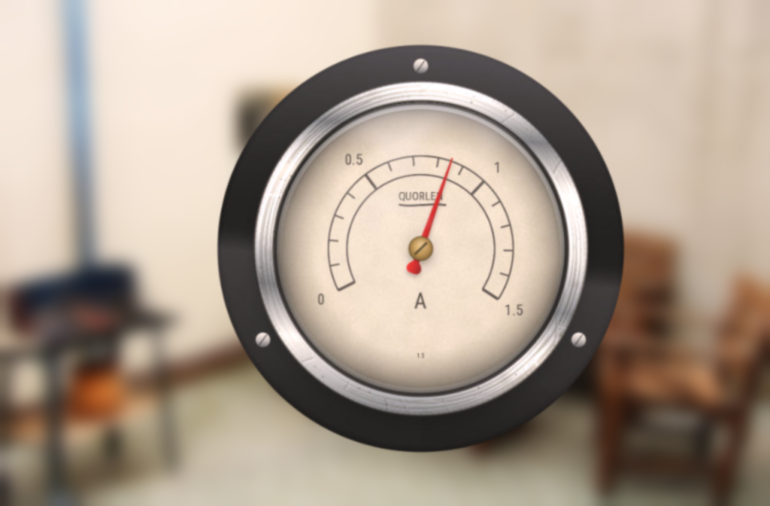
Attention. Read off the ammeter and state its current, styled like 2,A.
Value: 0.85,A
